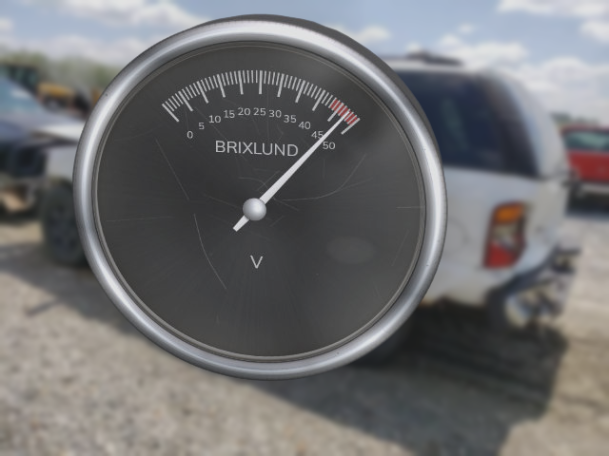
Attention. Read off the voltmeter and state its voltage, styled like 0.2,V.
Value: 47,V
